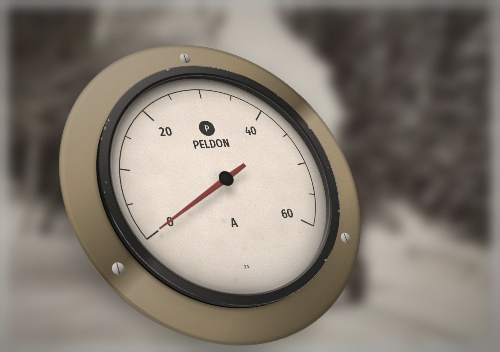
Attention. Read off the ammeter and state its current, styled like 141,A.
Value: 0,A
